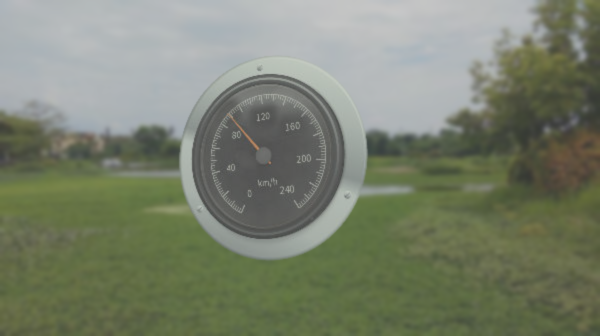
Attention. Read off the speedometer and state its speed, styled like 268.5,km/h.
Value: 90,km/h
